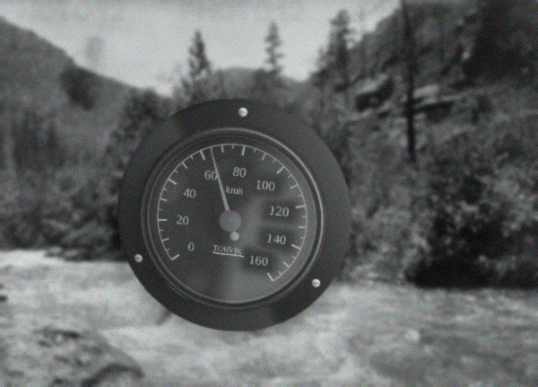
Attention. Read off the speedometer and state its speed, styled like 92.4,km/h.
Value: 65,km/h
